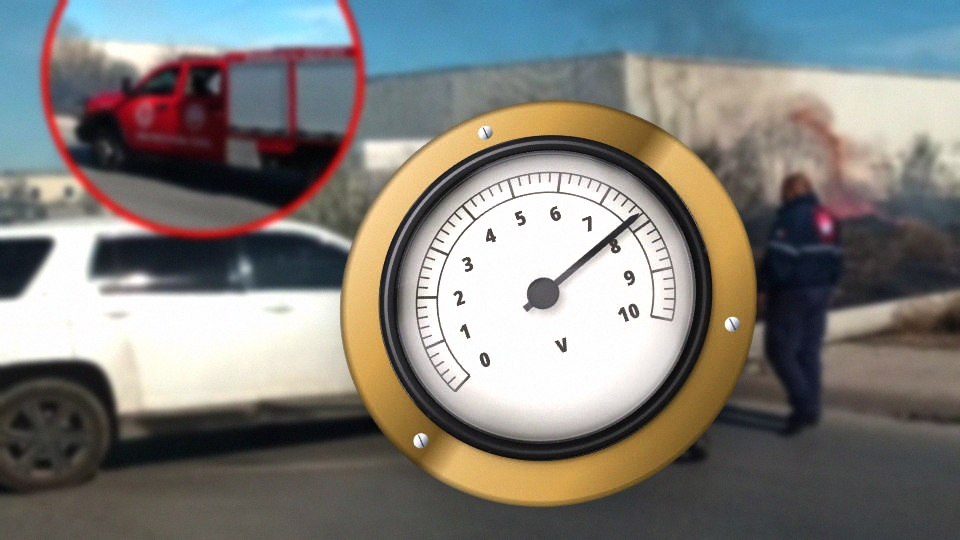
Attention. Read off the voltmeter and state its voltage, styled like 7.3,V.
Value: 7.8,V
